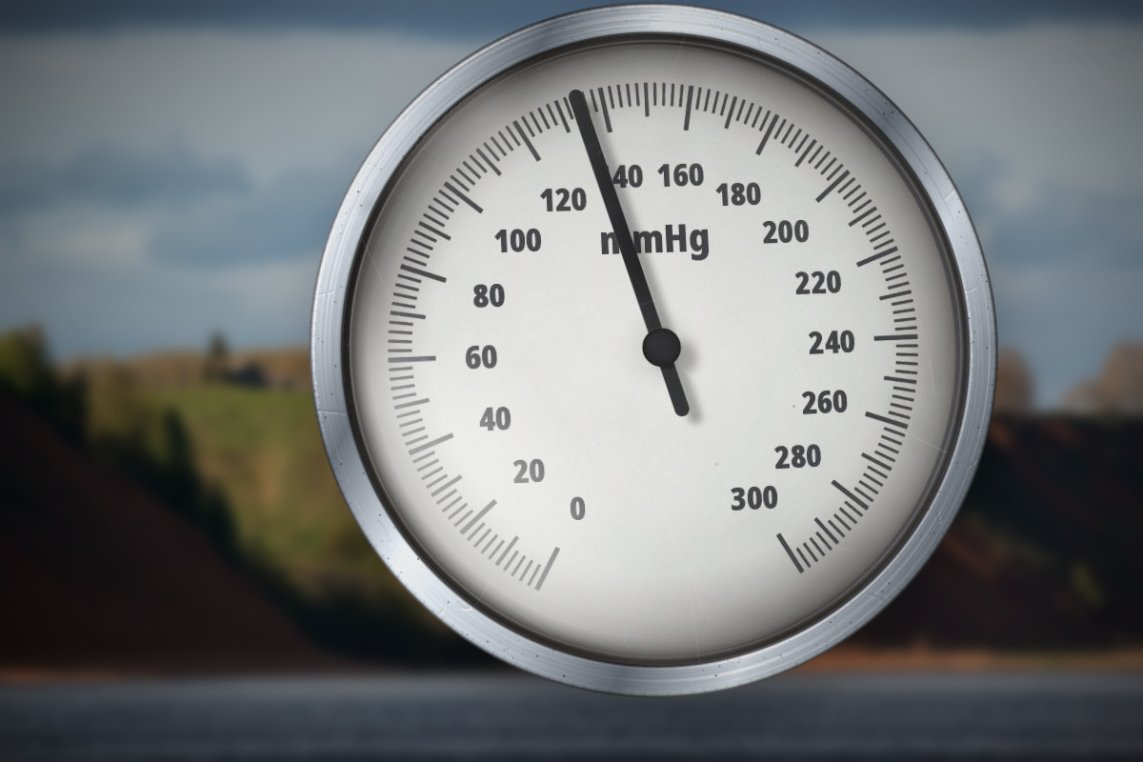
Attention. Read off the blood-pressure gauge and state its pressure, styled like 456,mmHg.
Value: 134,mmHg
